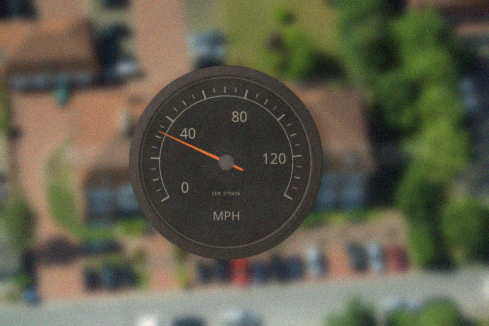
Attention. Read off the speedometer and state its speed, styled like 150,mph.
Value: 32.5,mph
